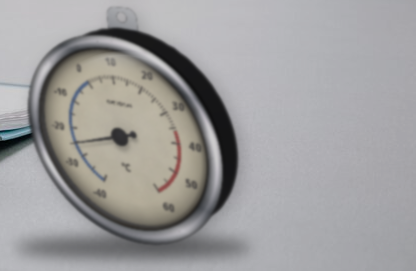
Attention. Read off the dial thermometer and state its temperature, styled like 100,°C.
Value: -25,°C
